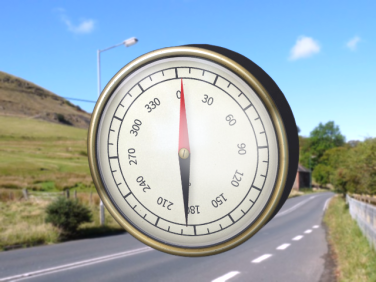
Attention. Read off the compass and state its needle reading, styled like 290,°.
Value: 5,°
